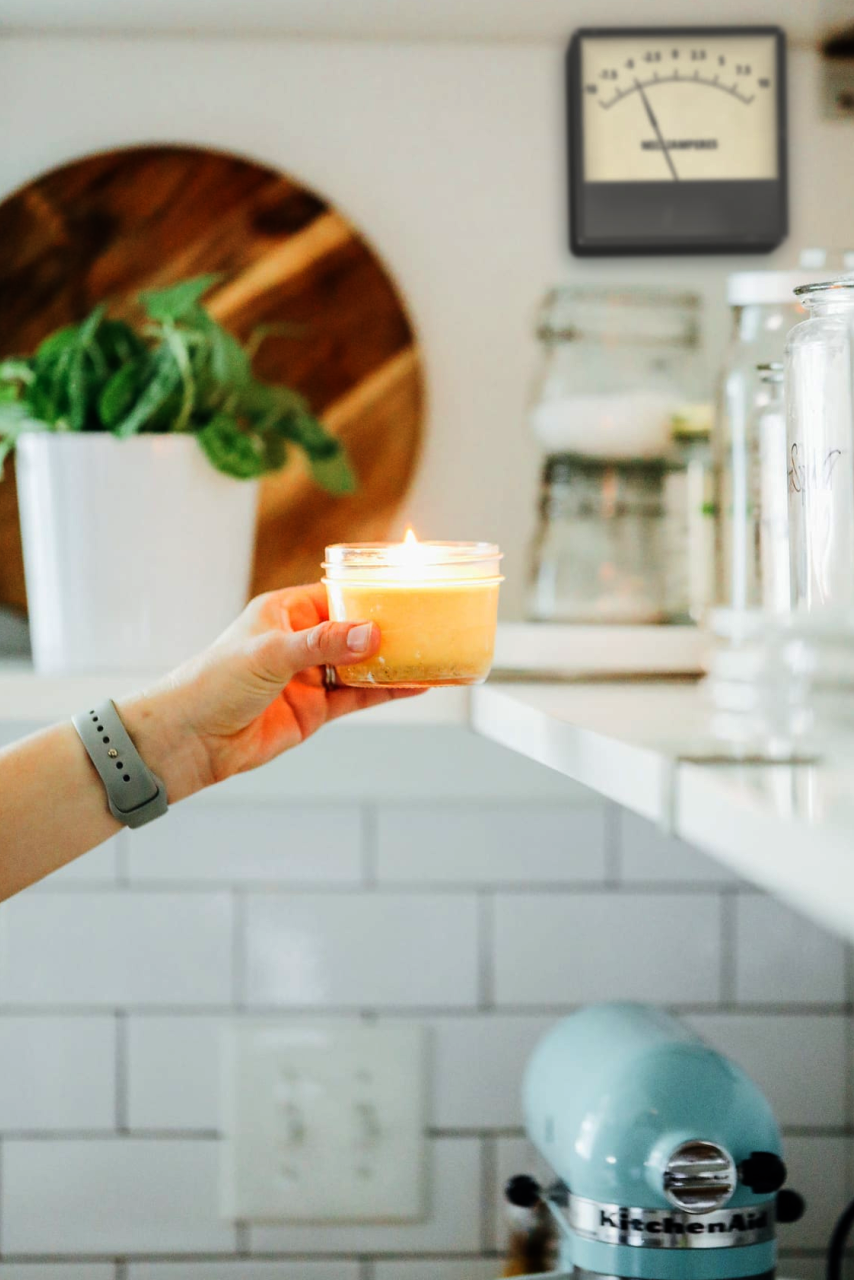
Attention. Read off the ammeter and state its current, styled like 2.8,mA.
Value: -5,mA
